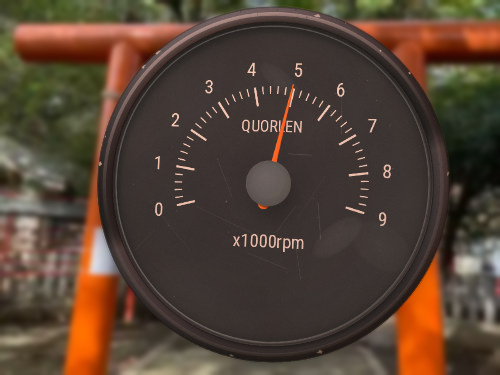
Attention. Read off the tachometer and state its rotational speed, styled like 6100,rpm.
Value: 5000,rpm
